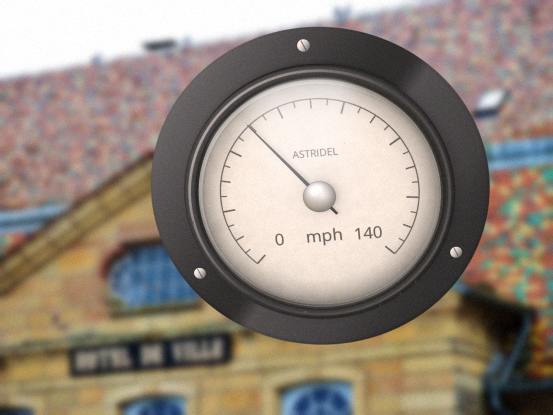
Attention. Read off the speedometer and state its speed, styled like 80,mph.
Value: 50,mph
